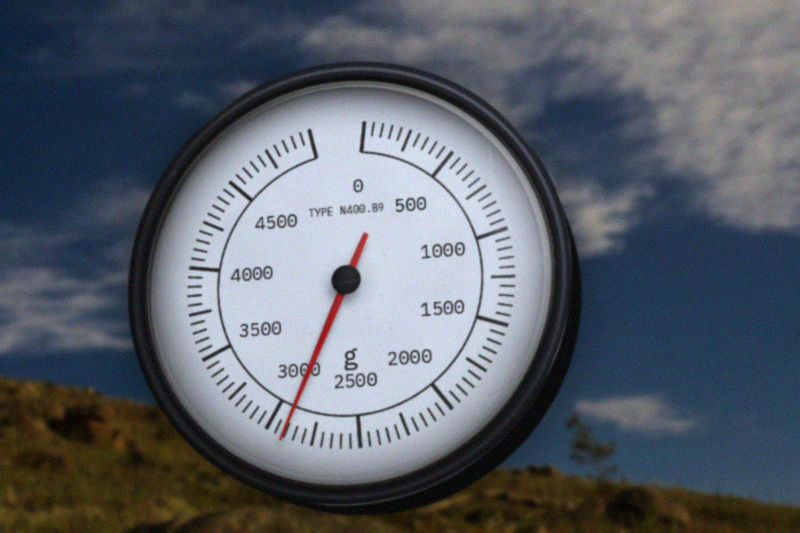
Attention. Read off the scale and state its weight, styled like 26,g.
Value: 2900,g
